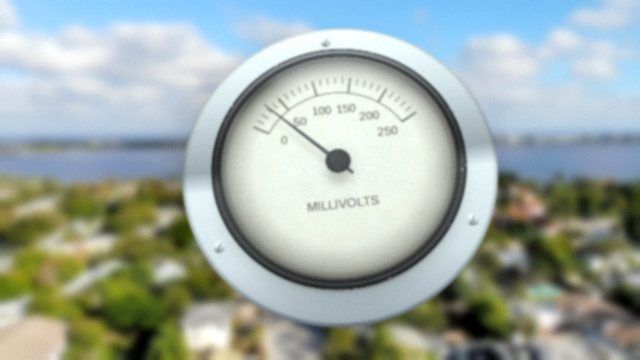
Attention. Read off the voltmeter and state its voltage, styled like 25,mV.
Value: 30,mV
